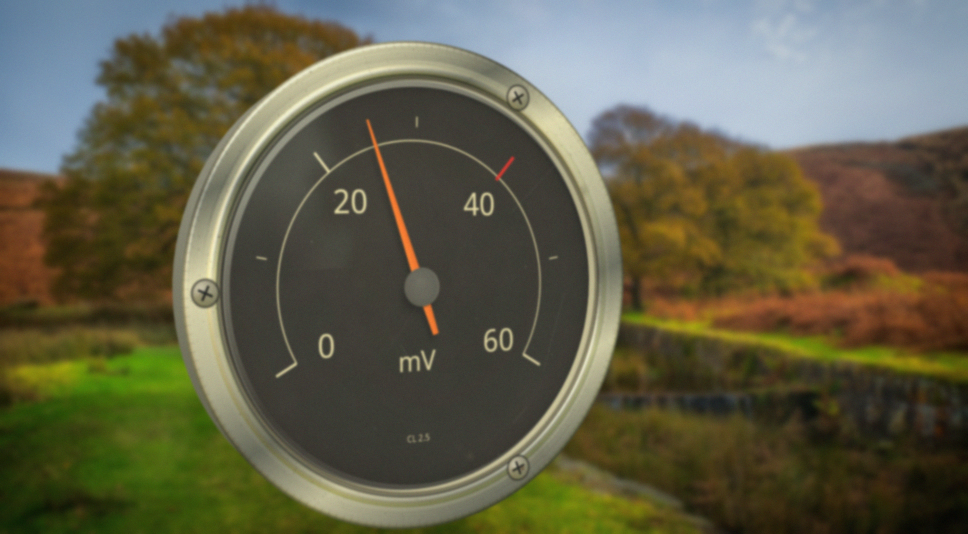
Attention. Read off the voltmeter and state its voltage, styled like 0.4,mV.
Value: 25,mV
